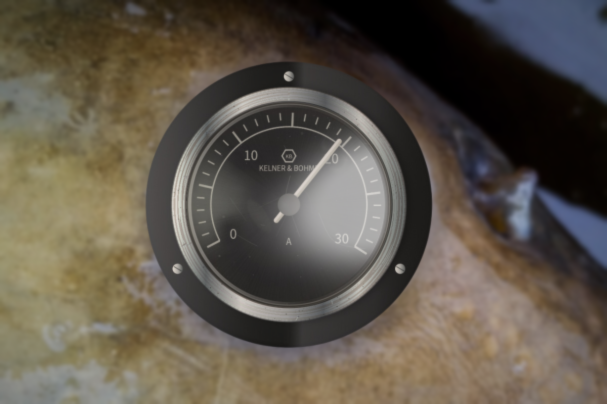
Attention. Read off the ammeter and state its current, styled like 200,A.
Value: 19.5,A
